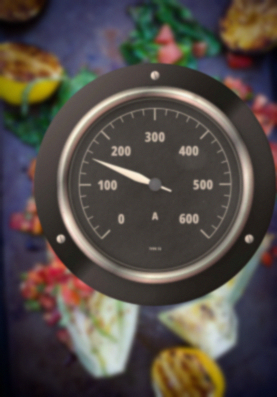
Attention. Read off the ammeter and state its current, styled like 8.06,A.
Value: 150,A
